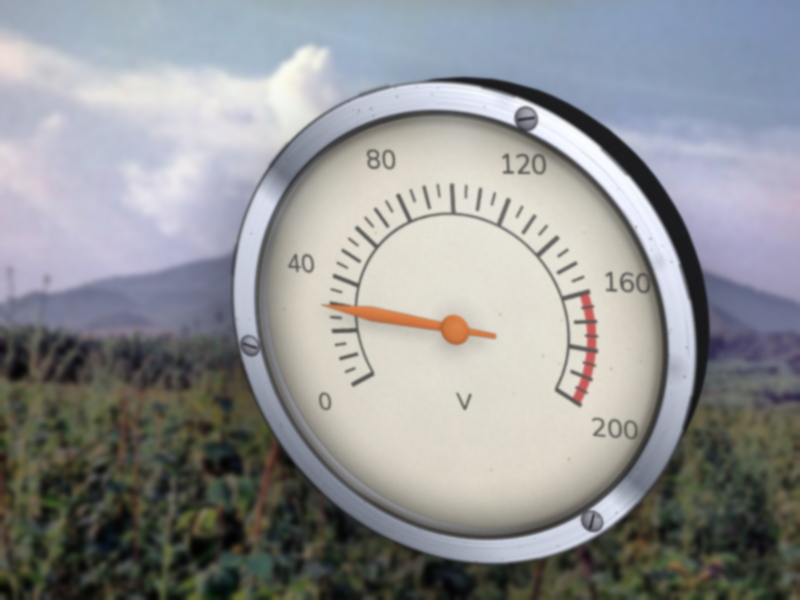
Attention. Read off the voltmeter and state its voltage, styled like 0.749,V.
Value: 30,V
